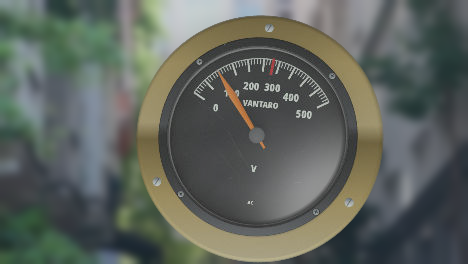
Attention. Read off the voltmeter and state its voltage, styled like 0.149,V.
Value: 100,V
